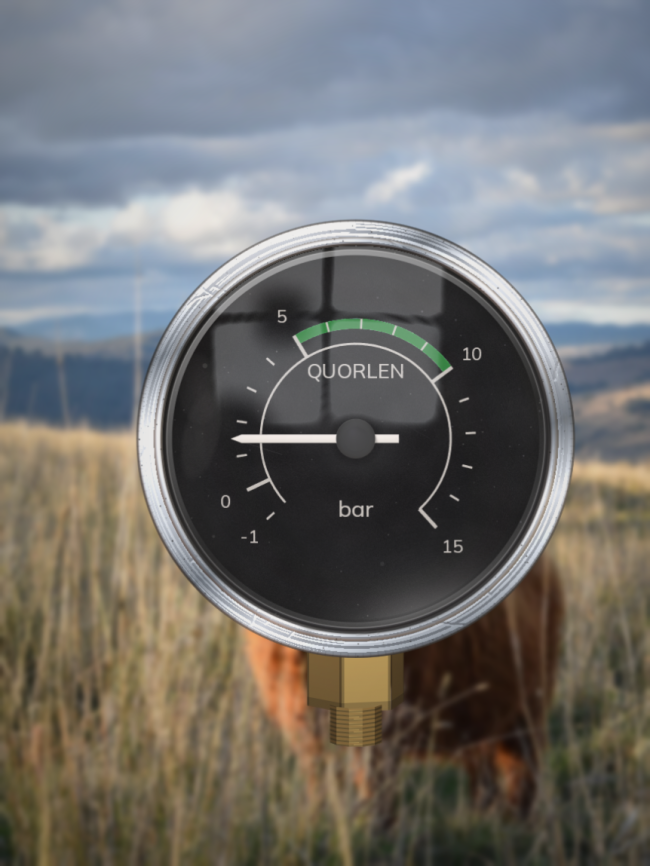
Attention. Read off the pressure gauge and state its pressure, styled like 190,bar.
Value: 1.5,bar
